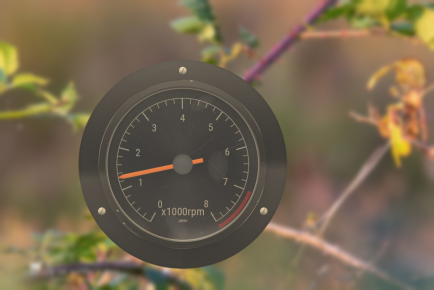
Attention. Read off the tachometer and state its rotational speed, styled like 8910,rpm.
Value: 1300,rpm
